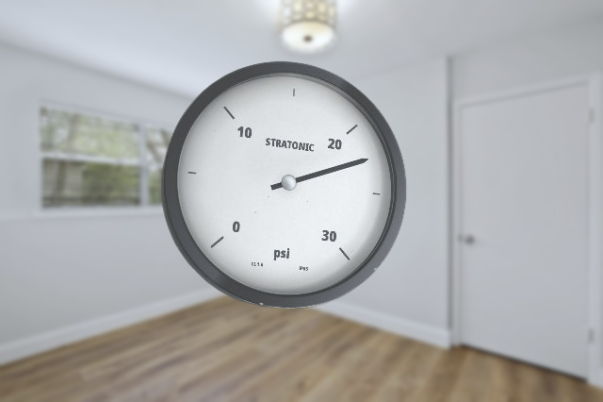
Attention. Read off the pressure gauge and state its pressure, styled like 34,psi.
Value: 22.5,psi
